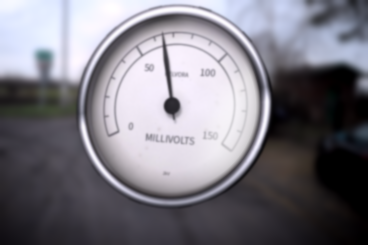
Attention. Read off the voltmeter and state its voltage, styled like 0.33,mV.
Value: 65,mV
